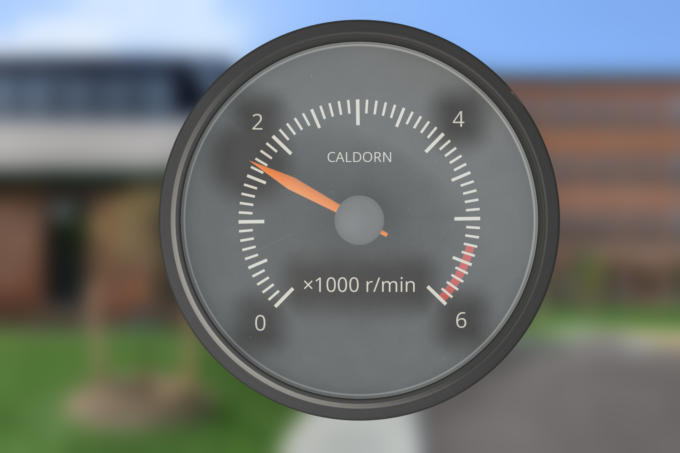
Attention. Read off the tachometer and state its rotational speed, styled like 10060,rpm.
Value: 1650,rpm
